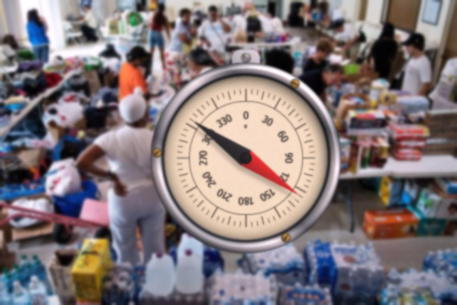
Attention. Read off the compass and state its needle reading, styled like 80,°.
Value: 125,°
